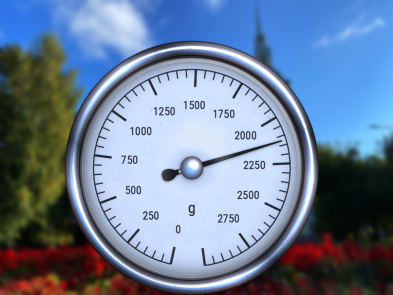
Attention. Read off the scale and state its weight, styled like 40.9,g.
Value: 2125,g
